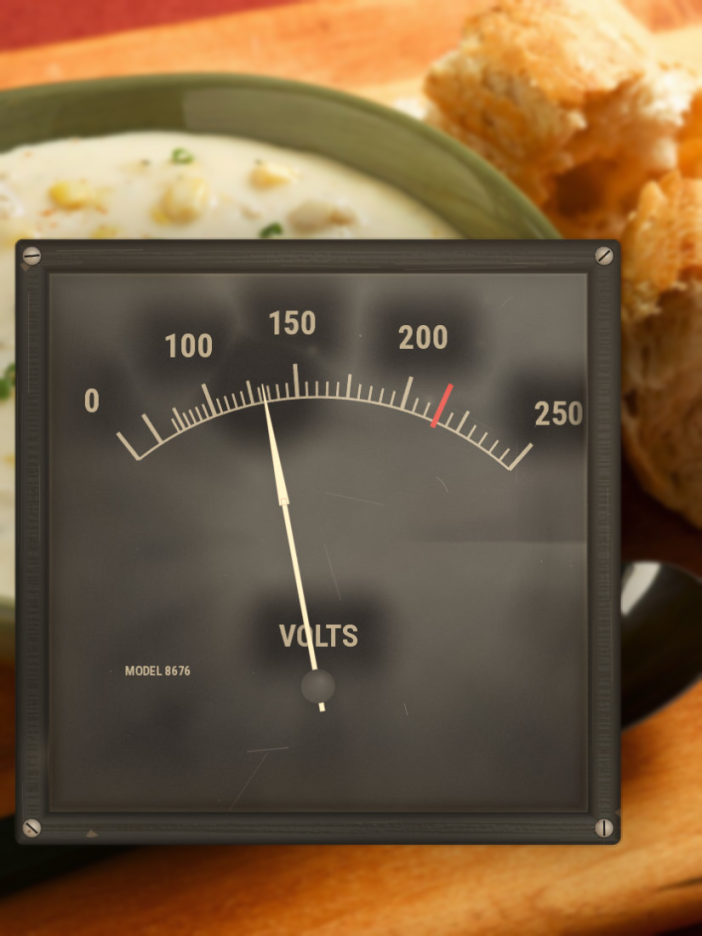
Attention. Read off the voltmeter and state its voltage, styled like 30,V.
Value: 132.5,V
